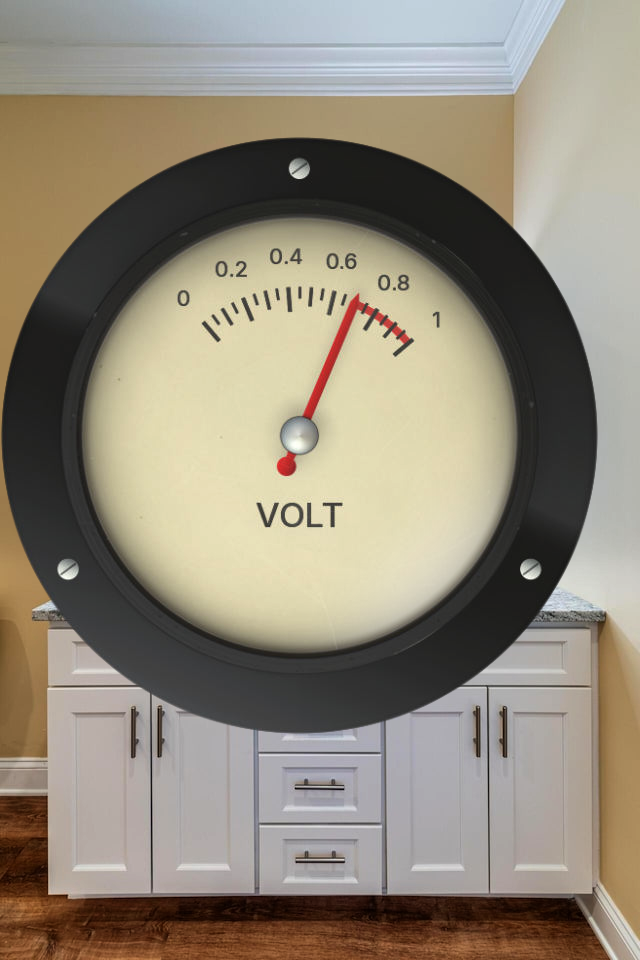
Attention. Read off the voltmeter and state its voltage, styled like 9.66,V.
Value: 0.7,V
